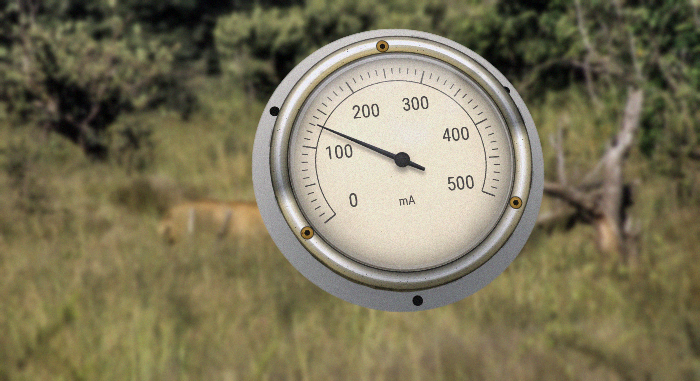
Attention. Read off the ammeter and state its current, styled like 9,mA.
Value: 130,mA
